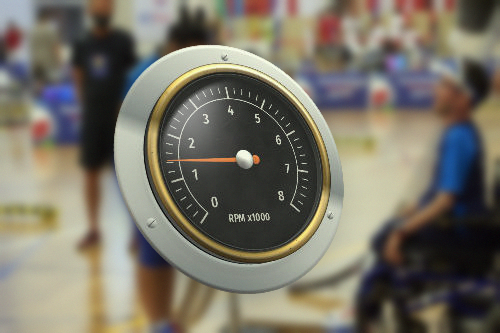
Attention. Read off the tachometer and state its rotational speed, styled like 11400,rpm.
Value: 1400,rpm
